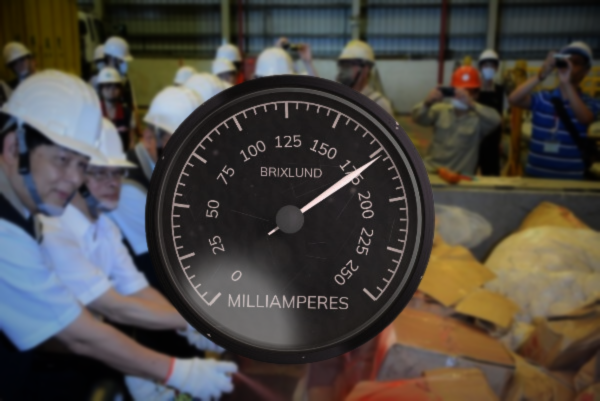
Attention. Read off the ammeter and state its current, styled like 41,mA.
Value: 177.5,mA
